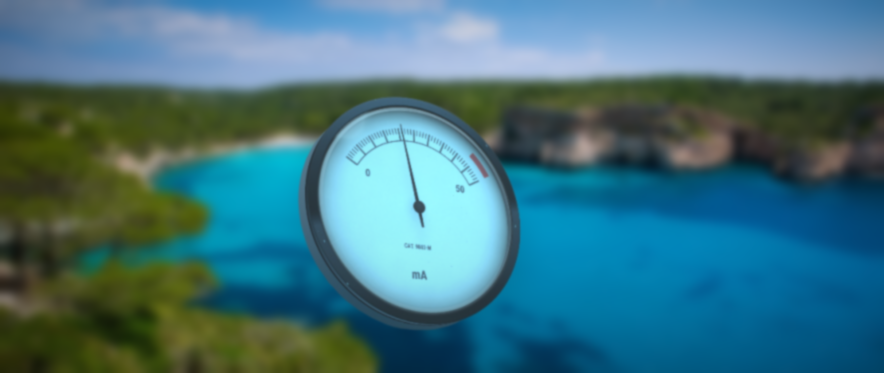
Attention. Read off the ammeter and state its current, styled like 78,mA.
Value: 20,mA
